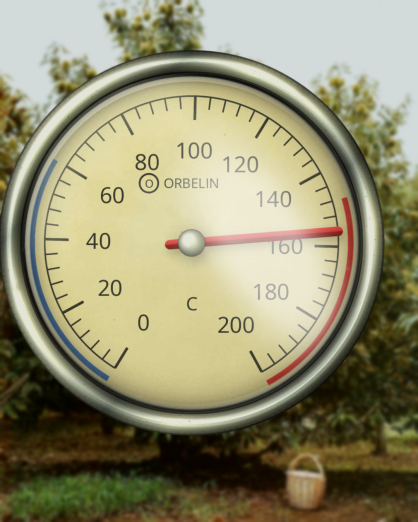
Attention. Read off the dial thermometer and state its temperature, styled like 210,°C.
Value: 156,°C
